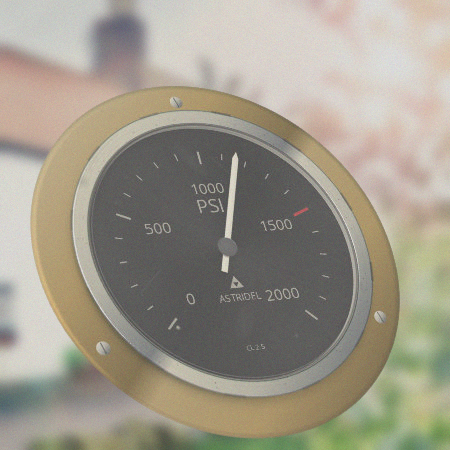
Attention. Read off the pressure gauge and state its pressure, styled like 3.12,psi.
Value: 1150,psi
